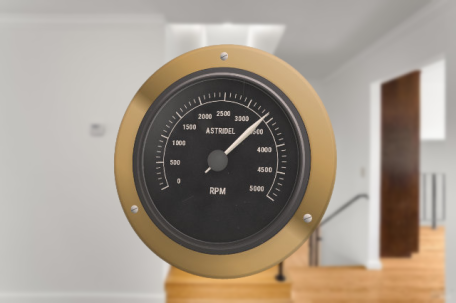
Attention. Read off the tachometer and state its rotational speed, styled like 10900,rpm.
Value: 3400,rpm
